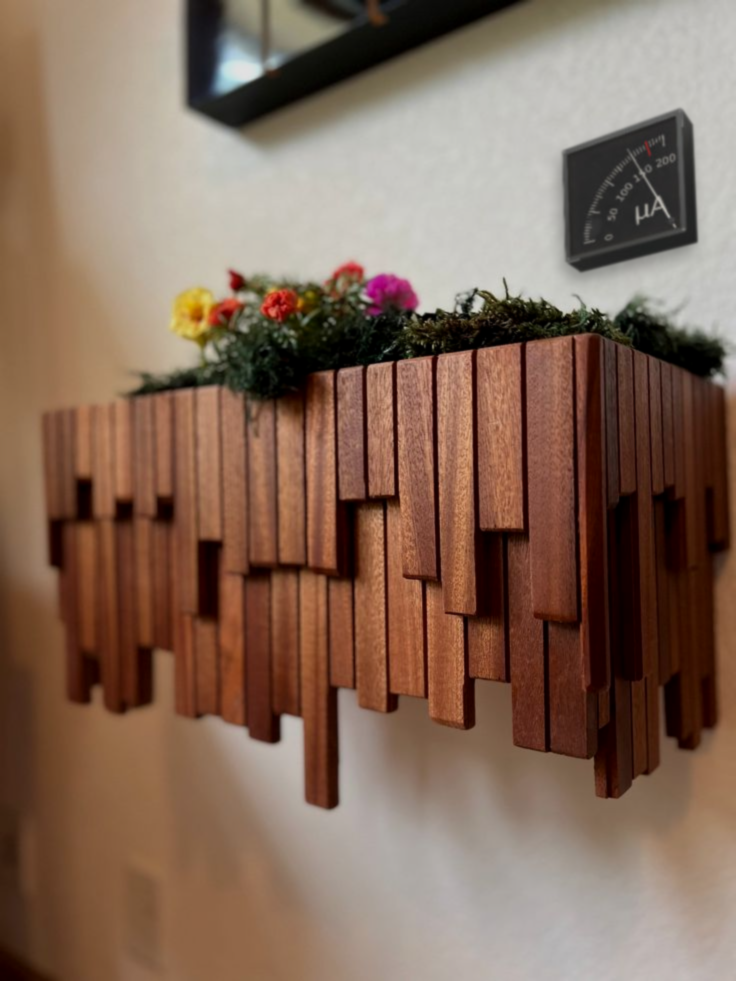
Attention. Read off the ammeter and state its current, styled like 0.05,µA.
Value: 150,µA
